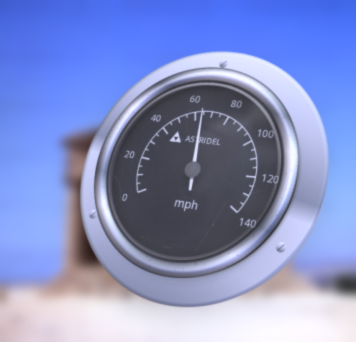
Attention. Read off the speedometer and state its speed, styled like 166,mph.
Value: 65,mph
